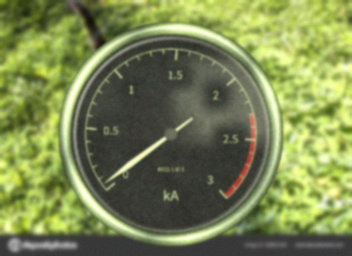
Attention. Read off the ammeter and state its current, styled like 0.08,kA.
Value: 0.05,kA
